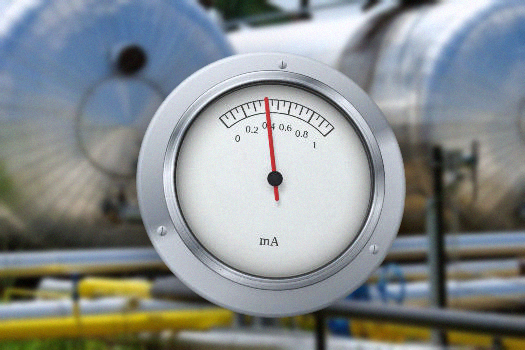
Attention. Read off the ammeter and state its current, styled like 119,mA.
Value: 0.4,mA
